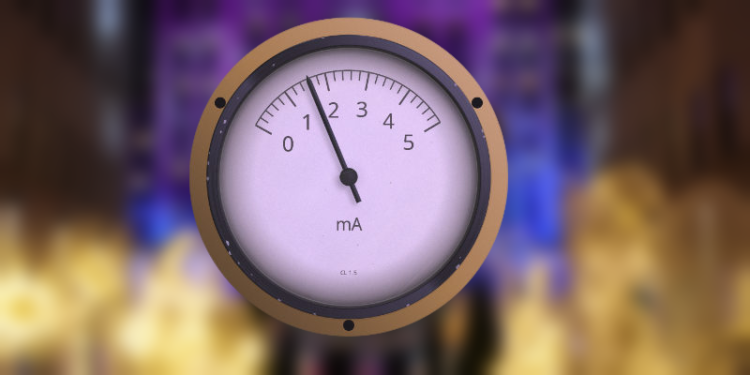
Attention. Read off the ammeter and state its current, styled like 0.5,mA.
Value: 1.6,mA
